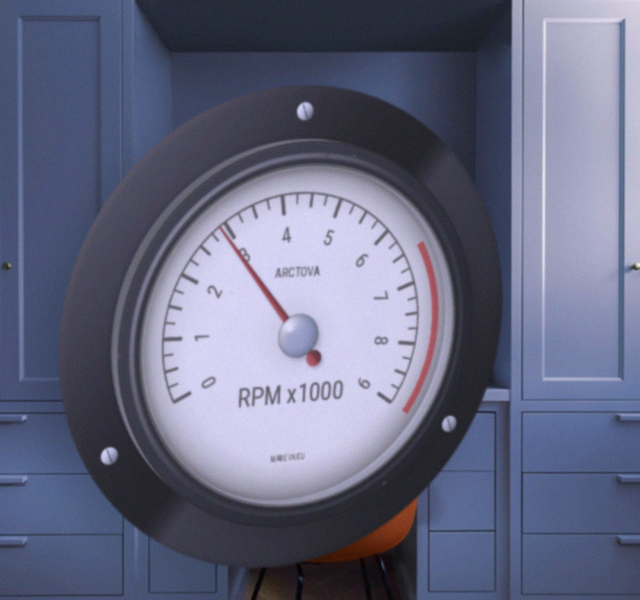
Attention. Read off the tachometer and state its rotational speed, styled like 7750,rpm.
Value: 2875,rpm
